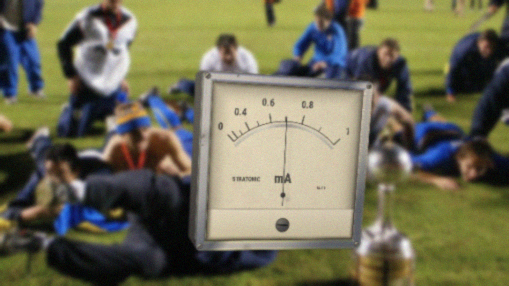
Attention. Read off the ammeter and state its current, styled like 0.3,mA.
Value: 0.7,mA
